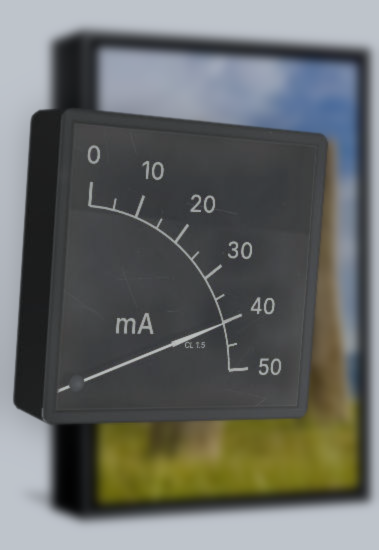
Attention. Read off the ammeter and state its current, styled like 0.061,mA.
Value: 40,mA
